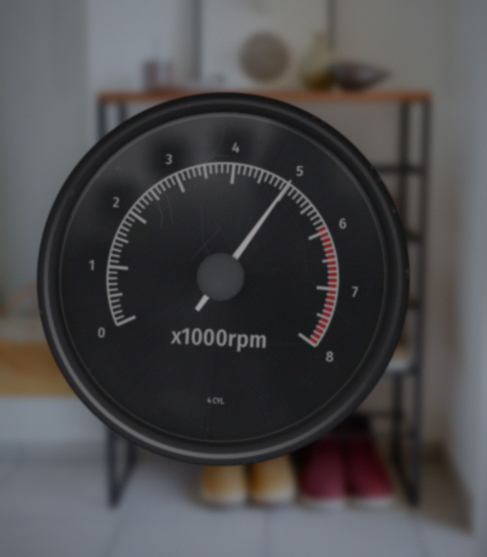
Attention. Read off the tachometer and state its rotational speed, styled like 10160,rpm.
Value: 5000,rpm
